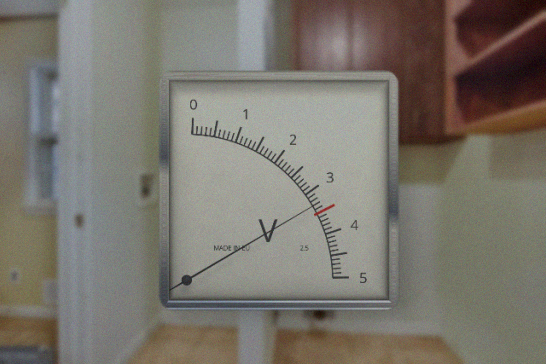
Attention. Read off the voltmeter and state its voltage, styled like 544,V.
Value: 3.3,V
